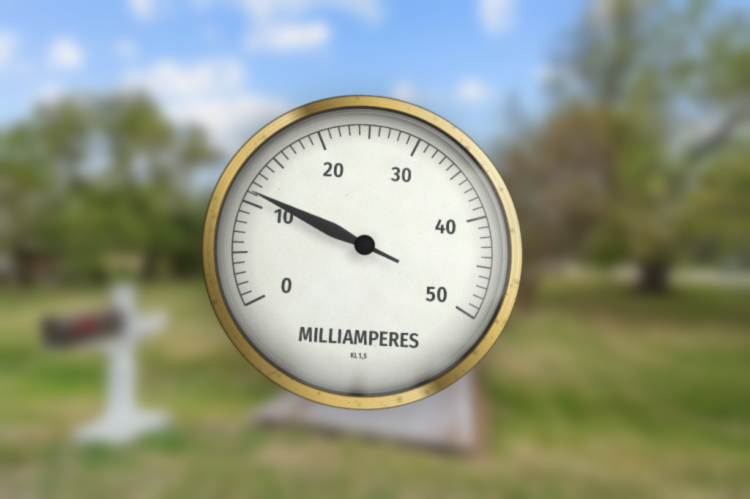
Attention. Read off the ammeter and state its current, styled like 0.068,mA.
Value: 11,mA
